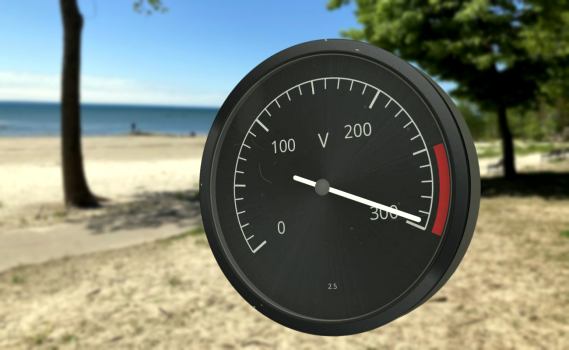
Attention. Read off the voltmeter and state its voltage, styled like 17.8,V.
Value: 295,V
